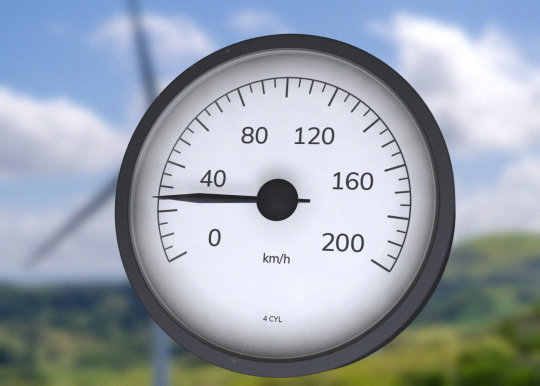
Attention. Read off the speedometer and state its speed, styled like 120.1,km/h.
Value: 25,km/h
